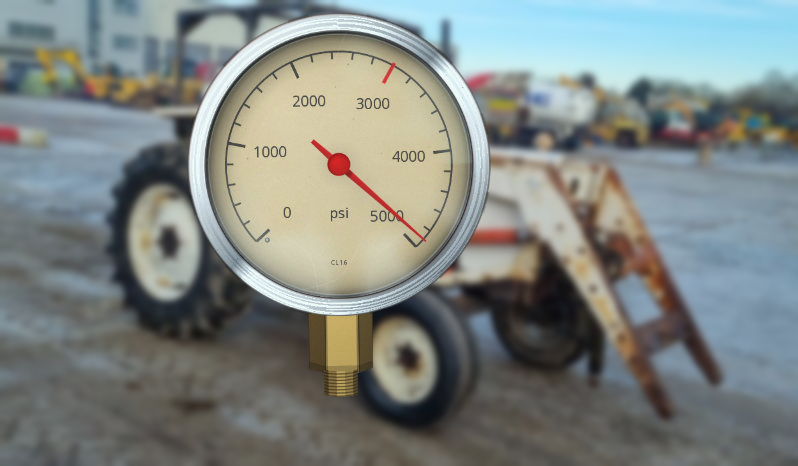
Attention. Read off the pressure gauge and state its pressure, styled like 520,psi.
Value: 4900,psi
